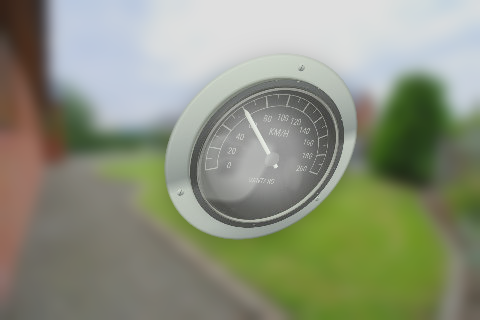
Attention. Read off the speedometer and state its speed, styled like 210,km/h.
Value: 60,km/h
